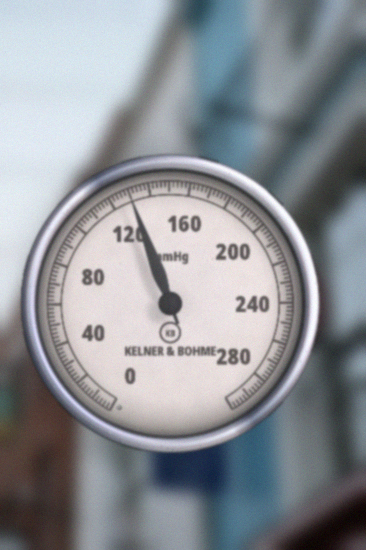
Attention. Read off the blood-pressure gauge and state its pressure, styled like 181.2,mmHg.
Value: 130,mmHg
